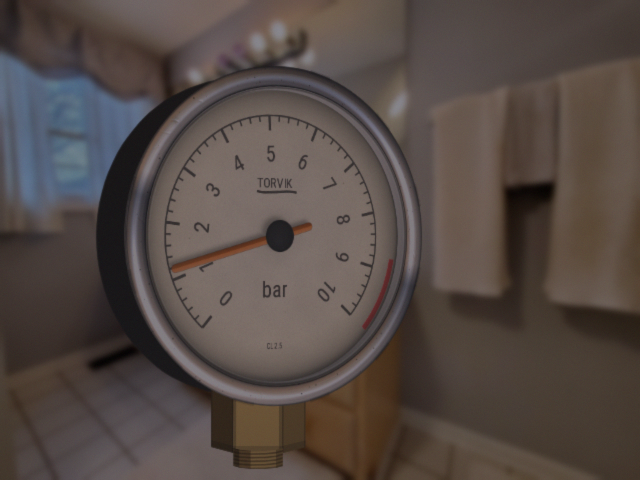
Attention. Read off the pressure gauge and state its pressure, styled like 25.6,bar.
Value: 1.2,bar
